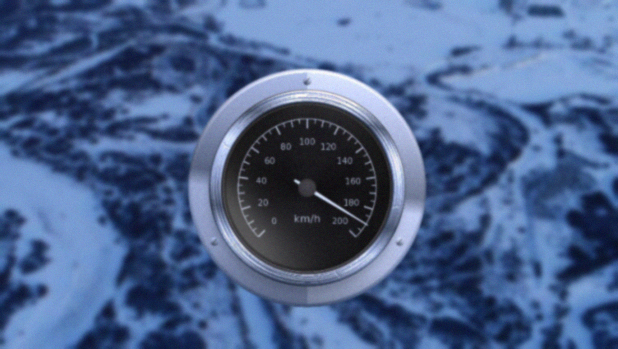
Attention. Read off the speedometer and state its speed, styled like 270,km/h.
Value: 190,km/h
